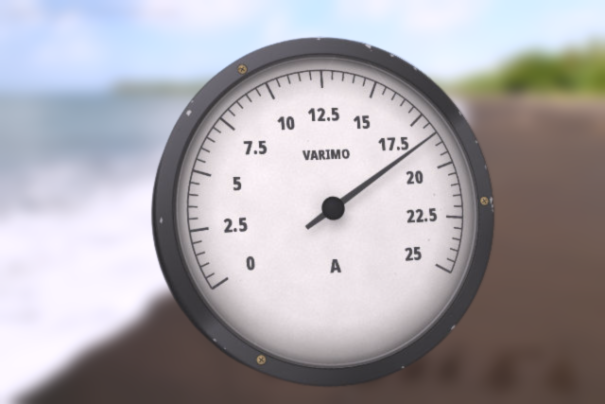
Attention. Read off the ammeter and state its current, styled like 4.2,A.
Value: 18.5,A
